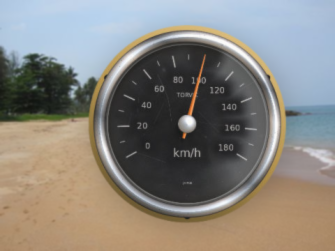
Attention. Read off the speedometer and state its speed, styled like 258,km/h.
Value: 100,km/h
